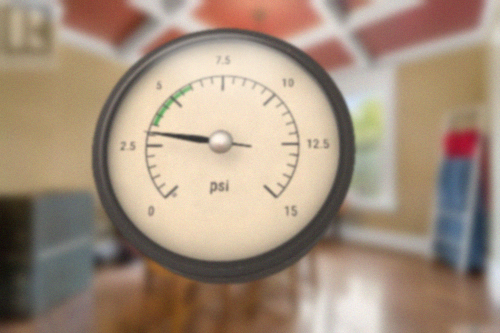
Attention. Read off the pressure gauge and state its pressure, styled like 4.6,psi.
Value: 3,psi
